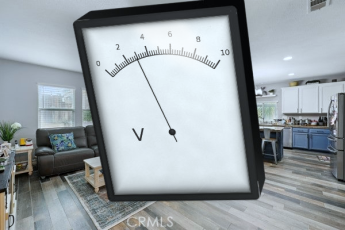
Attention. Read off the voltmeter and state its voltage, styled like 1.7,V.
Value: 3,V
